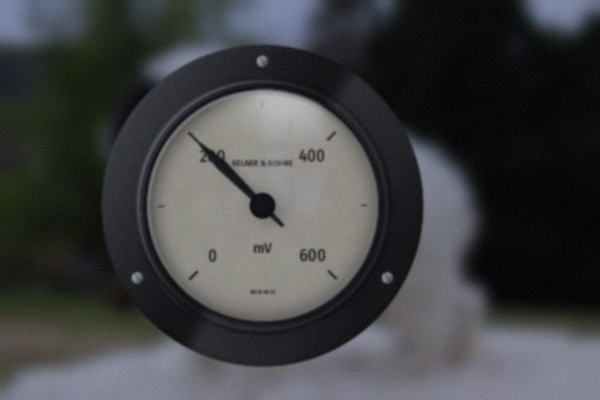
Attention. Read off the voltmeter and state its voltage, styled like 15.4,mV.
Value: 200,mV
